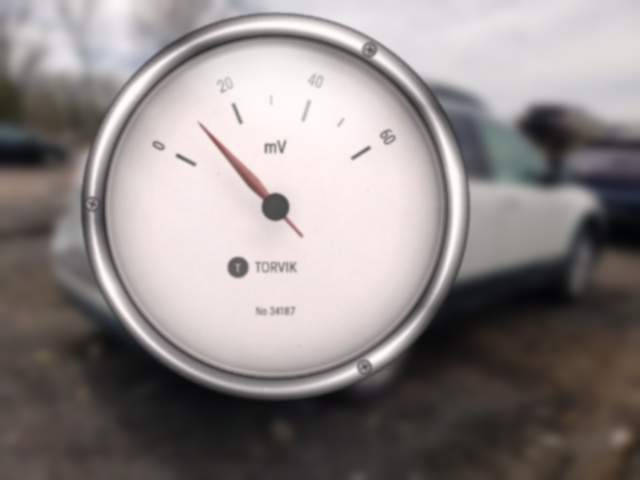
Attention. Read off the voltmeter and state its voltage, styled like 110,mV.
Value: 10,mV
